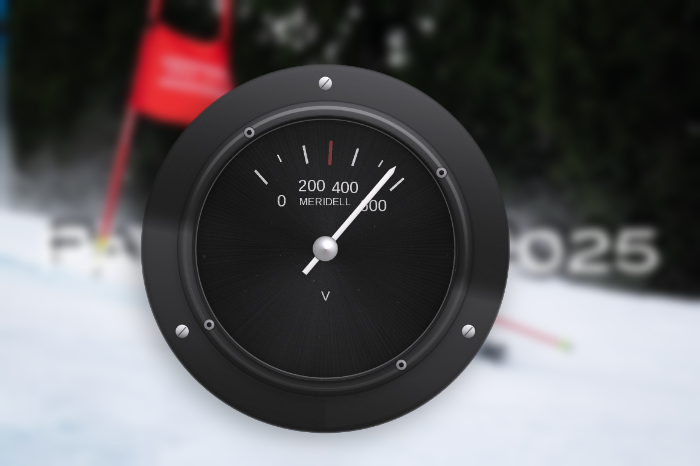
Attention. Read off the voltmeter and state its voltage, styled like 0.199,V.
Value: 550,V
